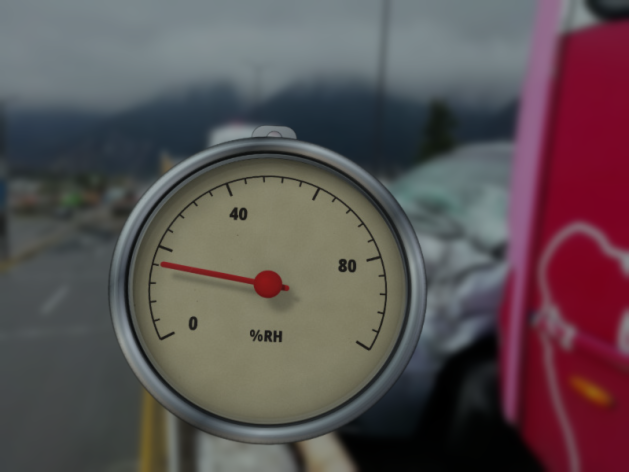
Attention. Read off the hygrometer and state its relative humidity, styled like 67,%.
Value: 16,%
